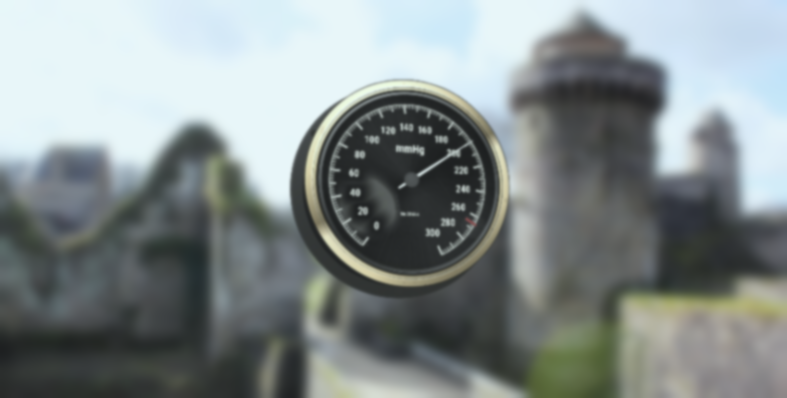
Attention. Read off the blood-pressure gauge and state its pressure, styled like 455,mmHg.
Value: 200,mmHg
